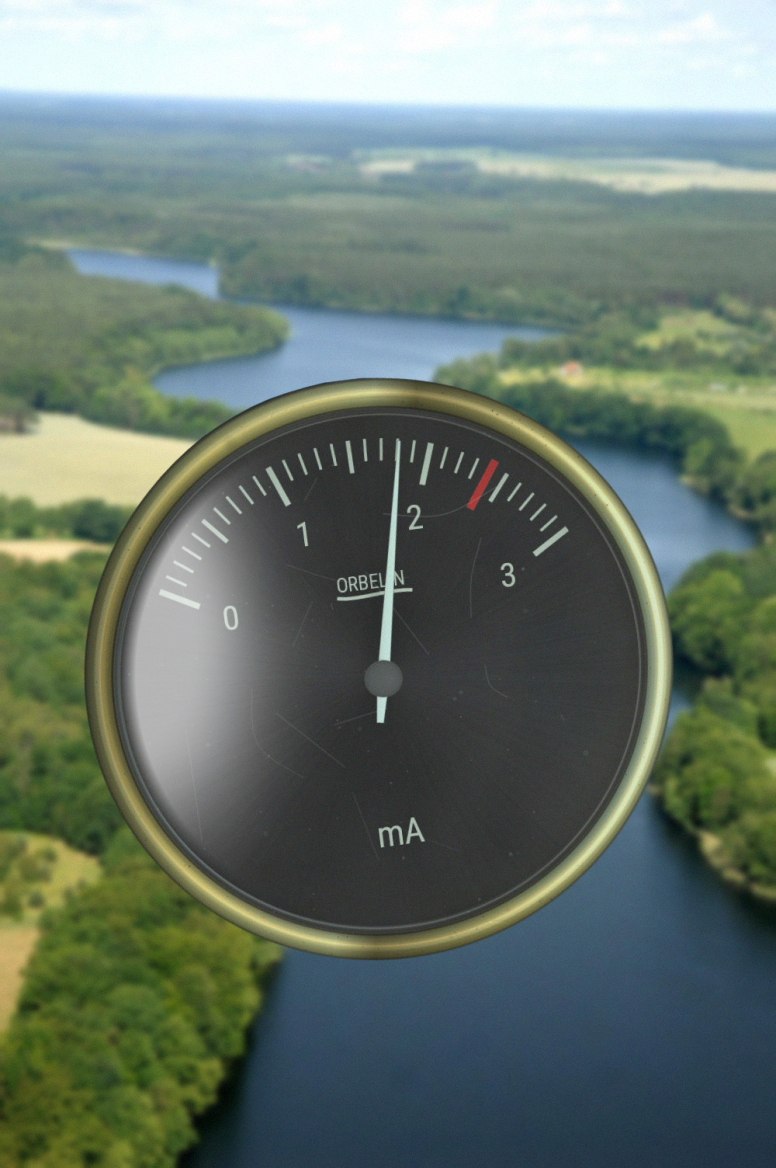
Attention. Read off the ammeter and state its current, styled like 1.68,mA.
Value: 1.8,mA
